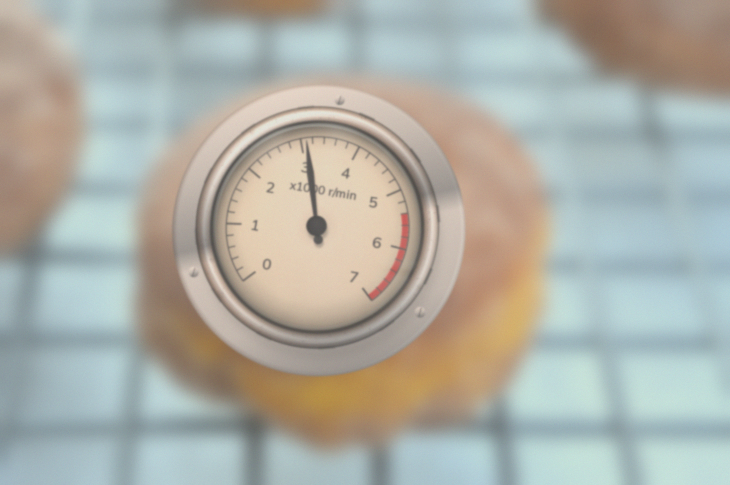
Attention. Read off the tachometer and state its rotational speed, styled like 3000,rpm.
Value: 3100,rpm
